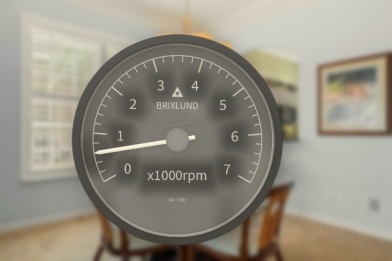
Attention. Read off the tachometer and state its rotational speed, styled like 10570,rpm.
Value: 600,rpm
